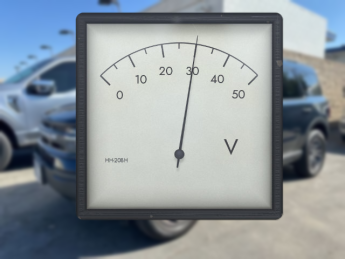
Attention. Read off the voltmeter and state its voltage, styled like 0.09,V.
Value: 30,V
